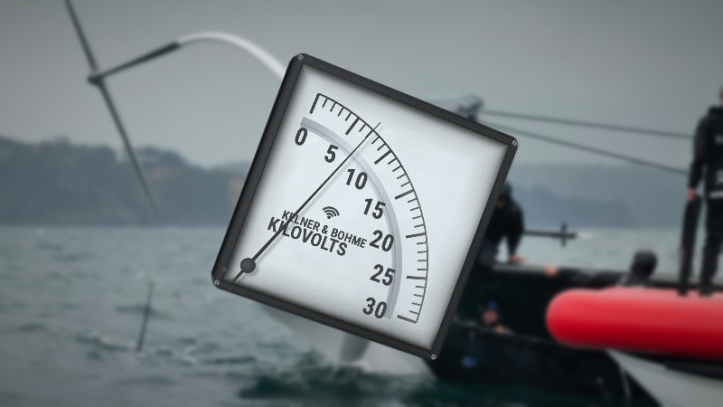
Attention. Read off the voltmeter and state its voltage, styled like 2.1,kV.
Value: 7,kV
